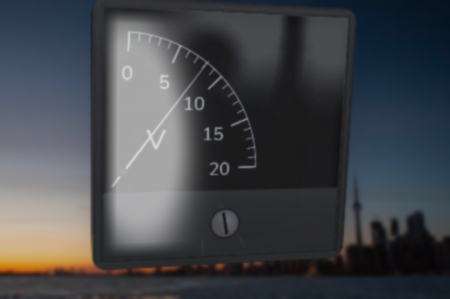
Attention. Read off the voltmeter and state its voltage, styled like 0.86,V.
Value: 8,V
